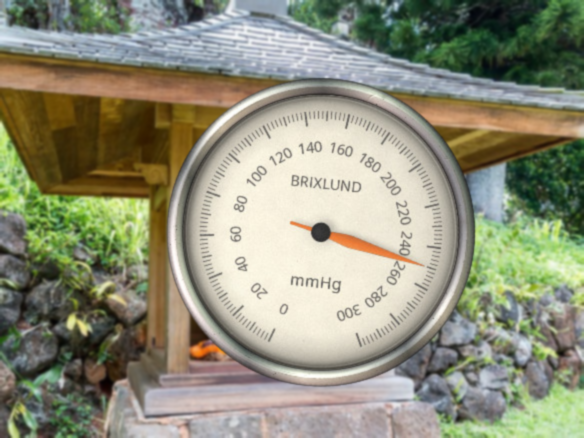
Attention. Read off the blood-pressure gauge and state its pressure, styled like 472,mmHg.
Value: 250,mmHg
